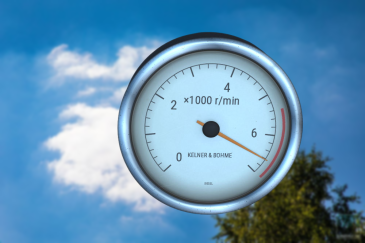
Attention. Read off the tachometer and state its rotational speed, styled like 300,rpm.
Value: 6600,rpm
